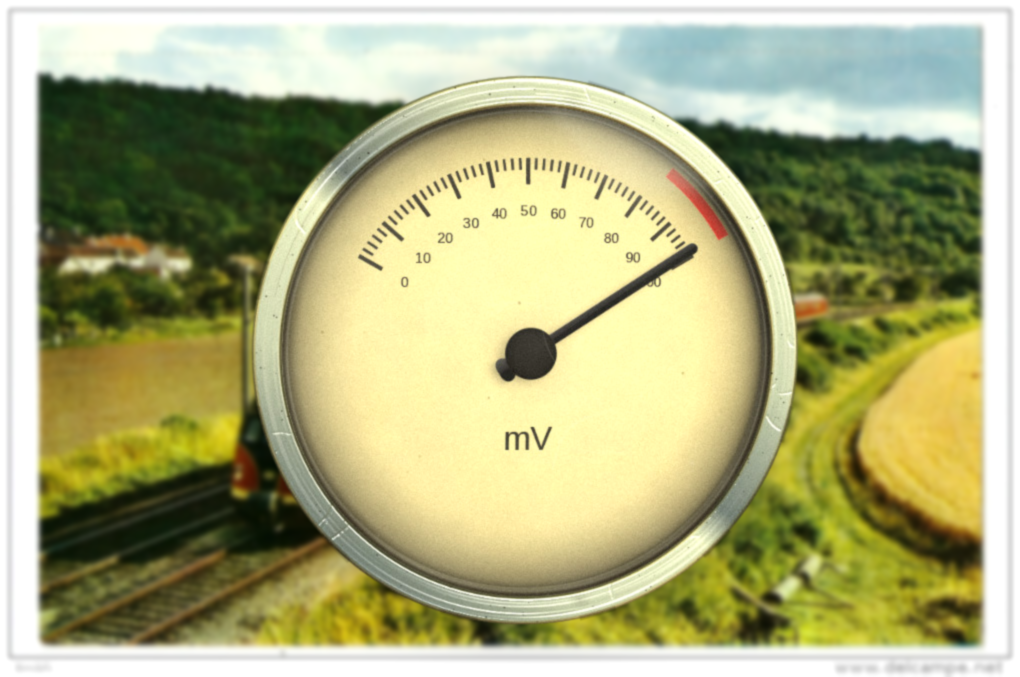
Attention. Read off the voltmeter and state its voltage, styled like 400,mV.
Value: 98,mV
